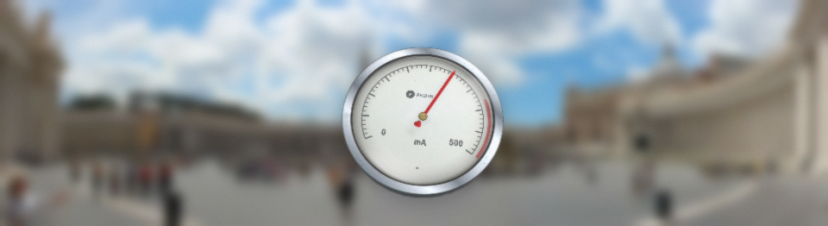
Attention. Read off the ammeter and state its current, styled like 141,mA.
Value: 300,mA
